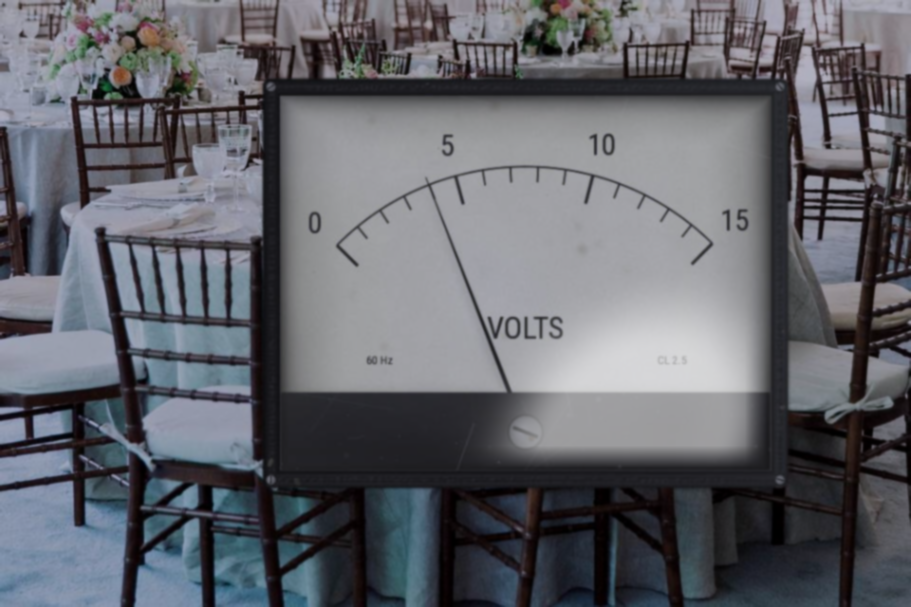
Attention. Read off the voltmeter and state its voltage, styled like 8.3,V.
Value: 4,V
